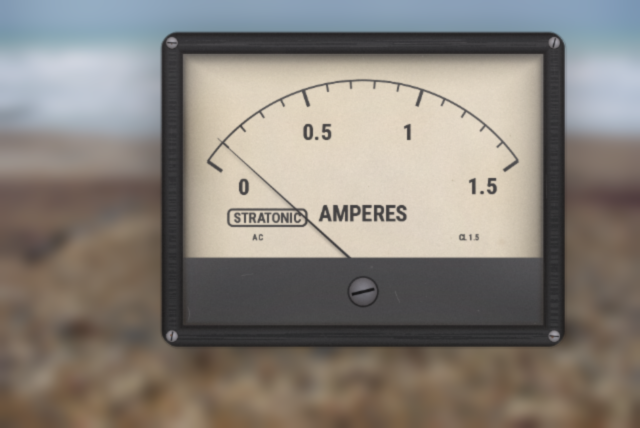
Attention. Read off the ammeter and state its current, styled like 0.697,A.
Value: 0.1,A
